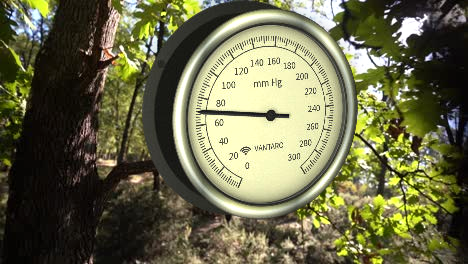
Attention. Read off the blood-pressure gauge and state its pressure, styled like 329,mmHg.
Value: 70,mmHg
